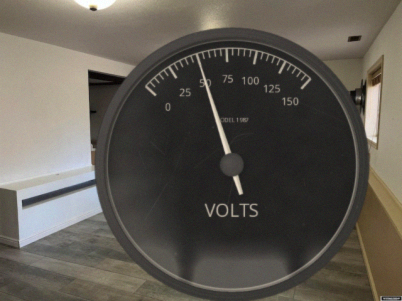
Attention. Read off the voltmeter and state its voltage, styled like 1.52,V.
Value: 50,V
